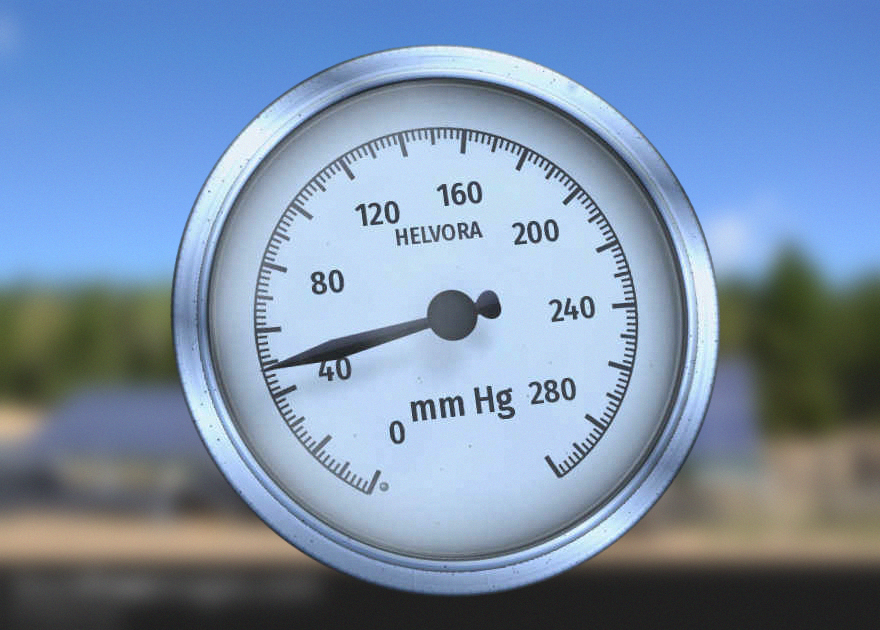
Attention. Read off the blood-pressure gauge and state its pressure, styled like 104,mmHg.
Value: 48,mmHg
